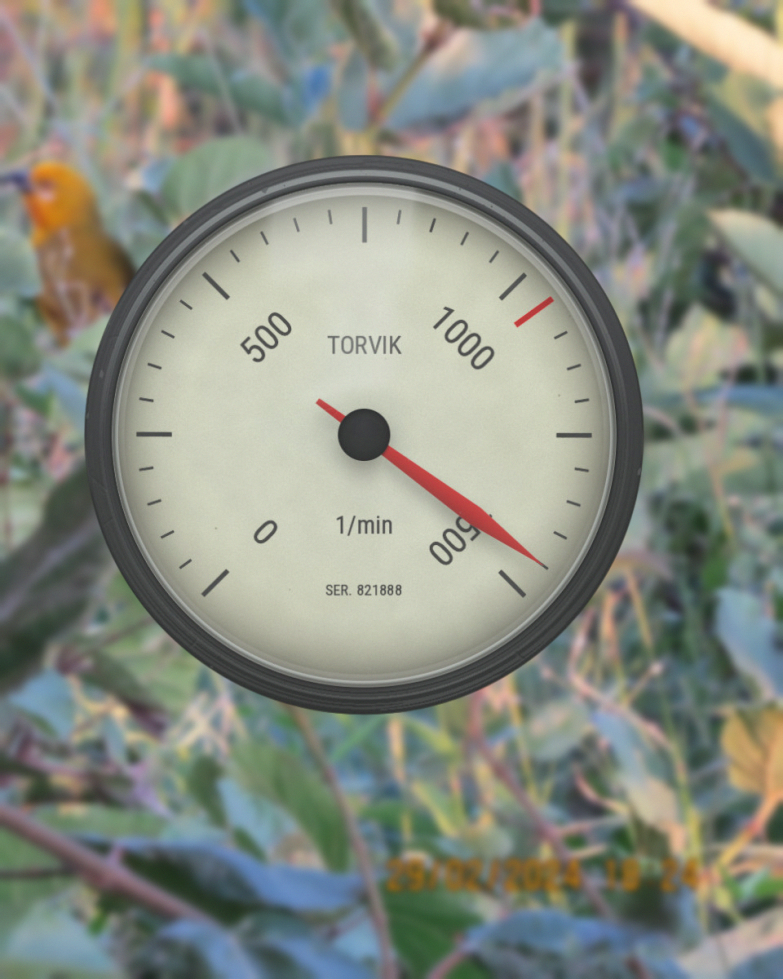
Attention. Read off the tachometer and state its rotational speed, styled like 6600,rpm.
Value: 1450,rpm
